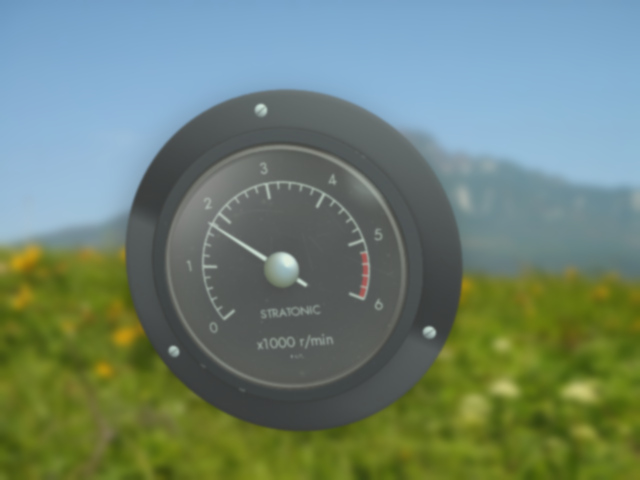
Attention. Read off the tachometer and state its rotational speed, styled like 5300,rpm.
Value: 1800,rpm
